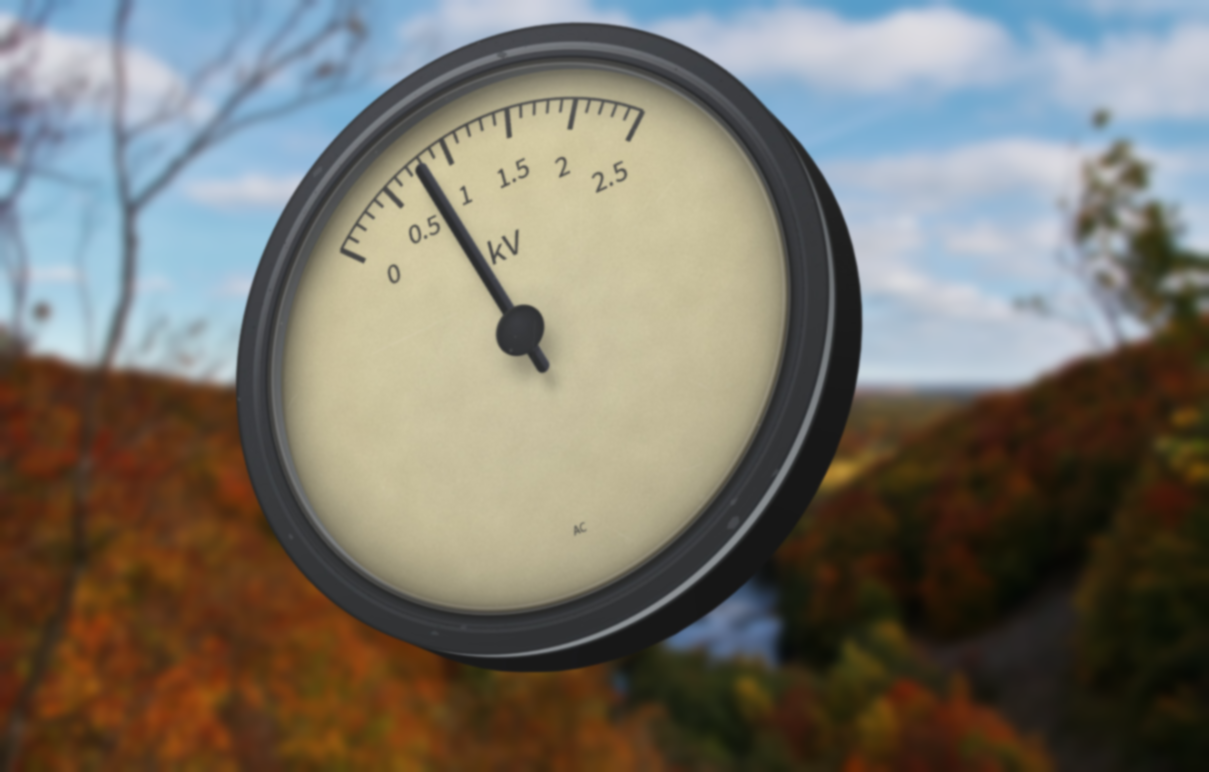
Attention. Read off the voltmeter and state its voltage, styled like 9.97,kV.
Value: 0.8,kV
